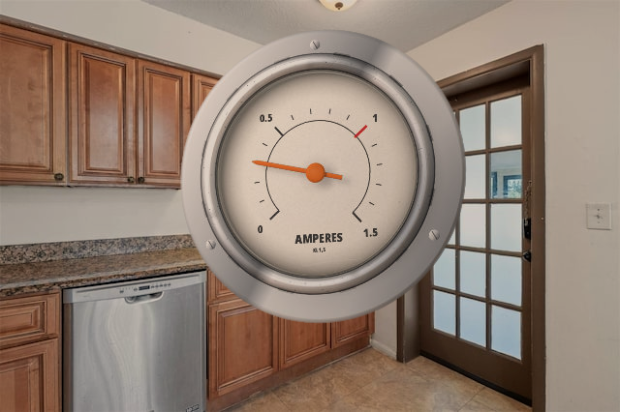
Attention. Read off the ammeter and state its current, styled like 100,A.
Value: 0.3,A
